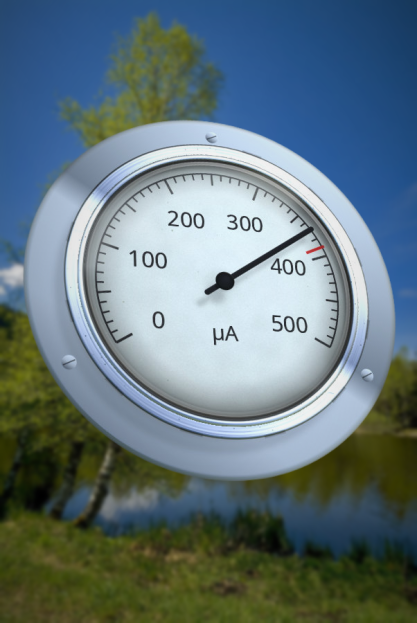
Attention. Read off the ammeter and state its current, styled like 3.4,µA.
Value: 370,µA
